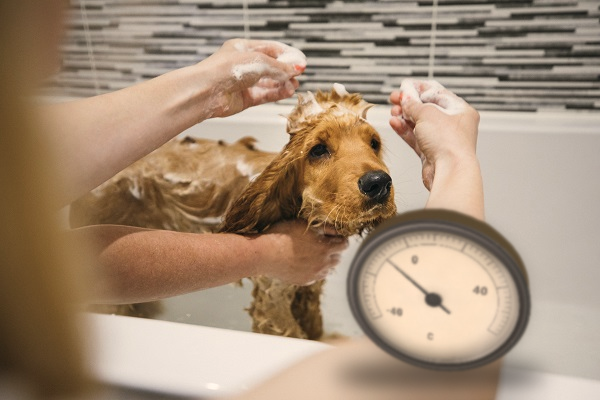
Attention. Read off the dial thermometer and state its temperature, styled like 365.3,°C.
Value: -10,°C
